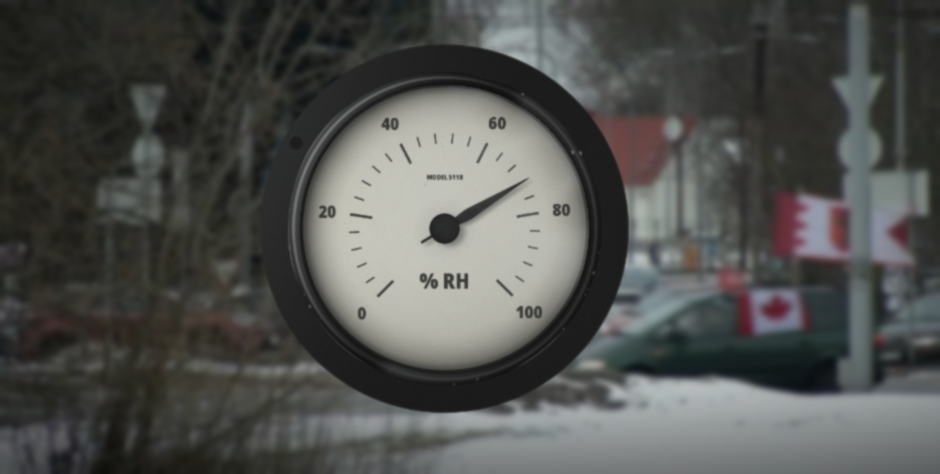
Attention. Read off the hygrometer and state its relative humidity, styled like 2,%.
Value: 72,%
